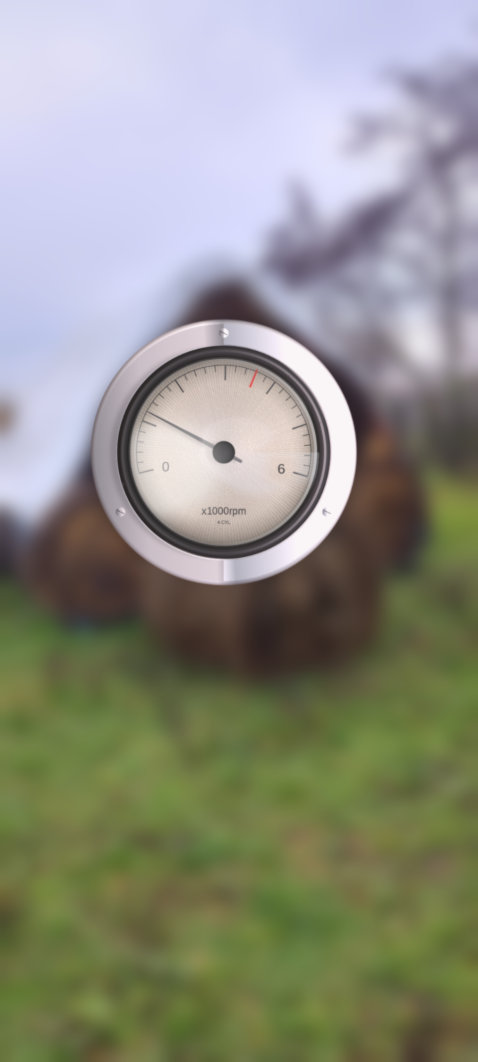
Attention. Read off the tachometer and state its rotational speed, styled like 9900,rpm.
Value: 1200,rpm
